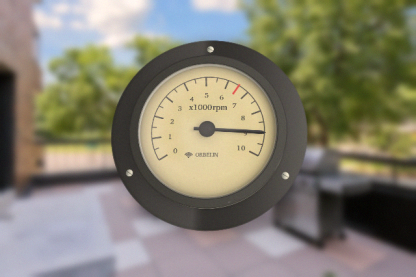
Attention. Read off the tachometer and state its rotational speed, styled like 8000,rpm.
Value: 9000,rpm
